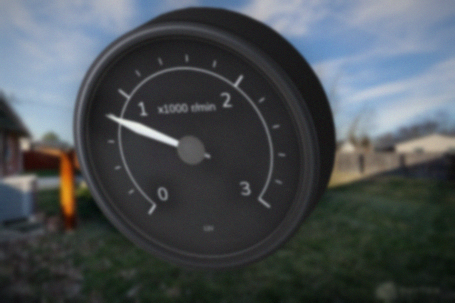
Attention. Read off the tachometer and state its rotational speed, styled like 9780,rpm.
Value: 800,rpm
